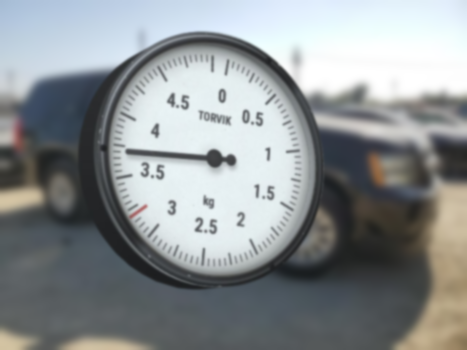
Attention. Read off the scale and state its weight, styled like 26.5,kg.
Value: 3.7,kg
